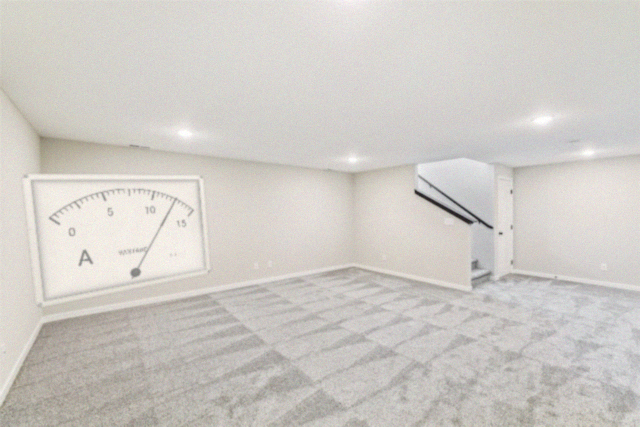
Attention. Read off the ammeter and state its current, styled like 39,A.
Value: 12.5,A
